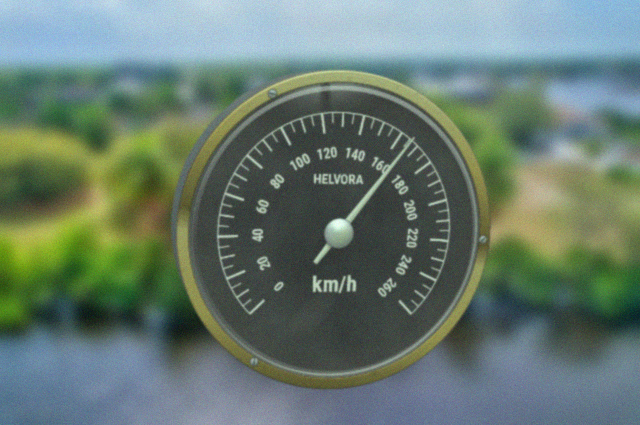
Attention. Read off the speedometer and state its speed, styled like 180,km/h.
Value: 165,km/h
